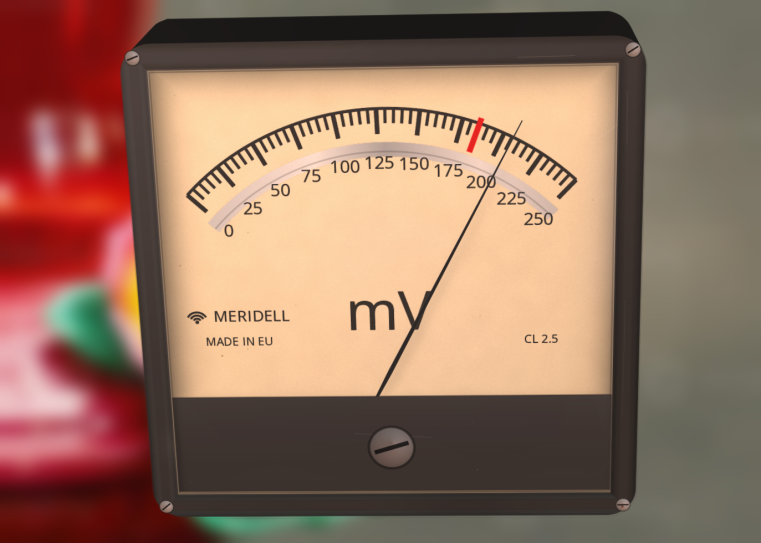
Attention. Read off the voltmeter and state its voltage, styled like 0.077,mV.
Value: 205,mV
